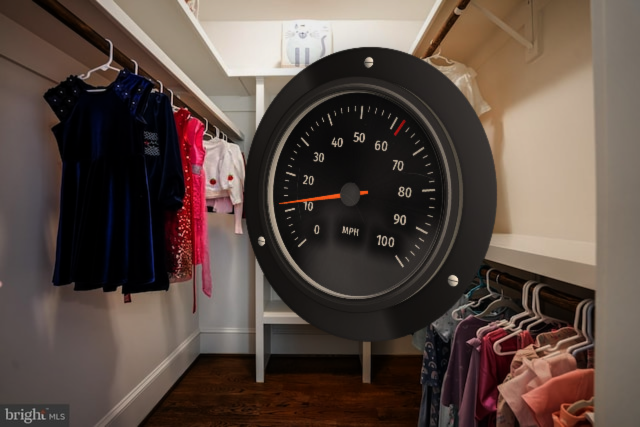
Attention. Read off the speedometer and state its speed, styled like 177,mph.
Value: 12,mph
